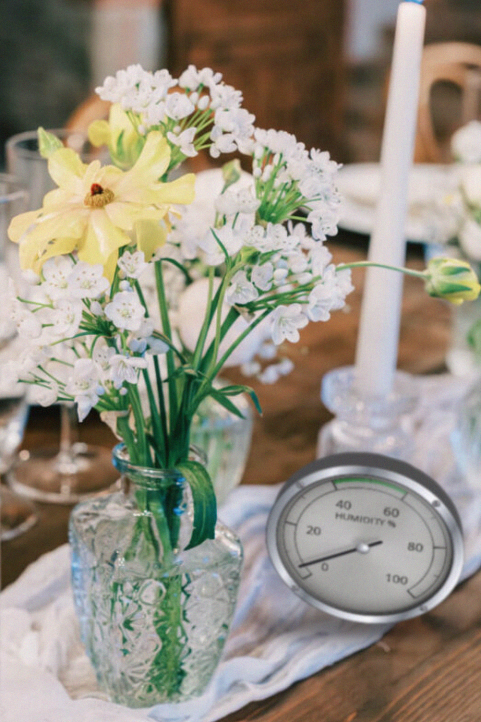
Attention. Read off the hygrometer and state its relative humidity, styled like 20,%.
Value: 5,%
